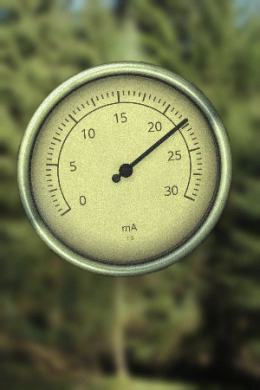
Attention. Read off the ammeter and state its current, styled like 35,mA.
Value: 22,mA
